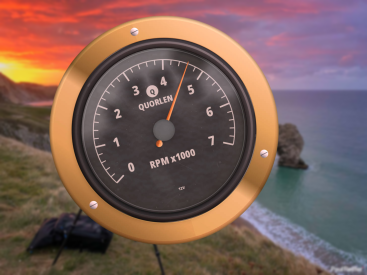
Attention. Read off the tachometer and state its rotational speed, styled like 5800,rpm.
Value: 4600,rpm
